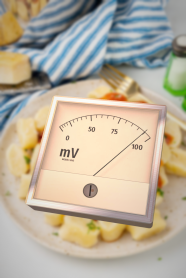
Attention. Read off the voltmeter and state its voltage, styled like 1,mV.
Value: 95,mV
